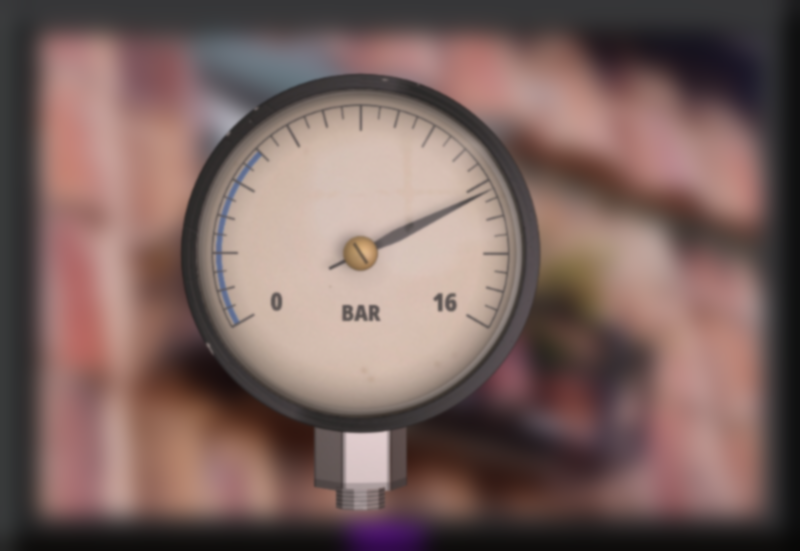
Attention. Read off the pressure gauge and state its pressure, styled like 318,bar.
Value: 12.25,bar
